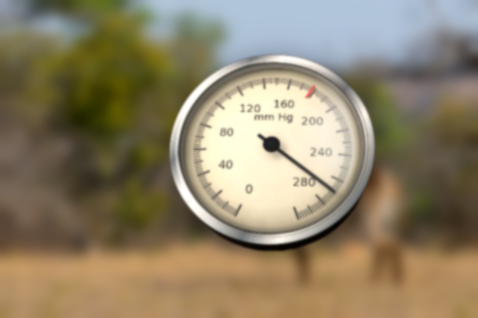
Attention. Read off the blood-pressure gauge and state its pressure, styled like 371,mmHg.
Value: 270,mmHg
